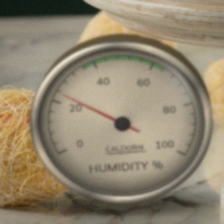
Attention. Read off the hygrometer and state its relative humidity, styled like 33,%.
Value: 24,%
